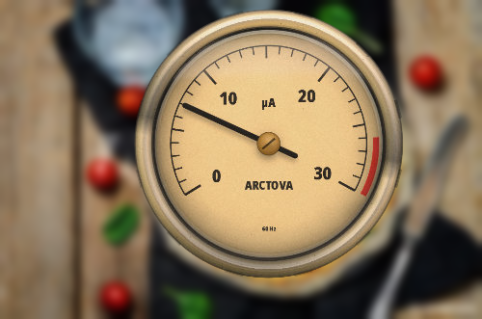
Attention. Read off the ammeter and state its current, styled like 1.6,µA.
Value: 7,µA
